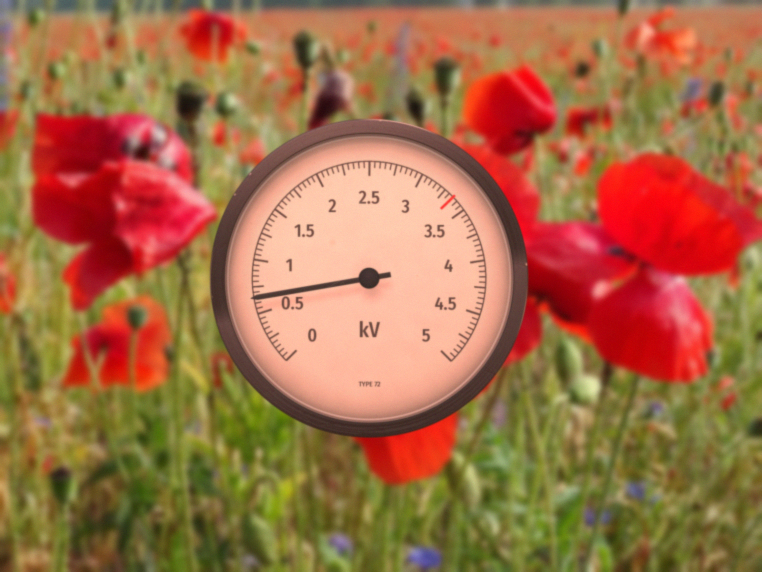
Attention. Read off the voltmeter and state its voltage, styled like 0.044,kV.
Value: 0.65,kV
